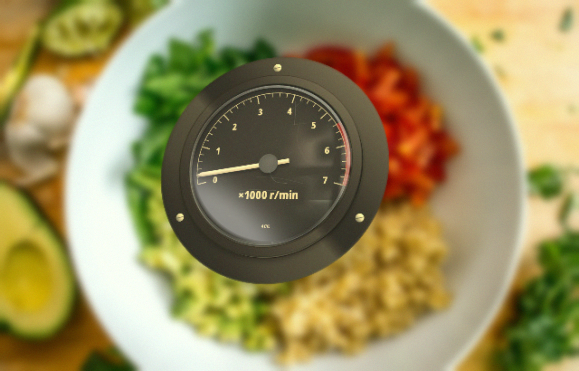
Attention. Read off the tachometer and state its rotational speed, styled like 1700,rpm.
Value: 200,rpm
